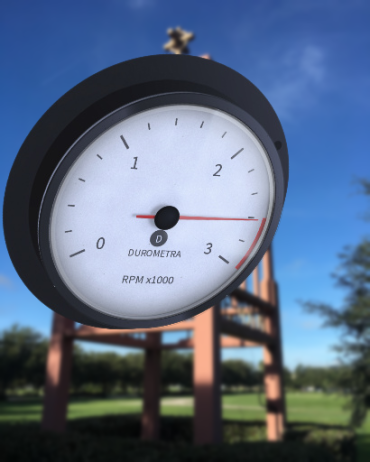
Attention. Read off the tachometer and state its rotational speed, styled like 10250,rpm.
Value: 2600,rpm
